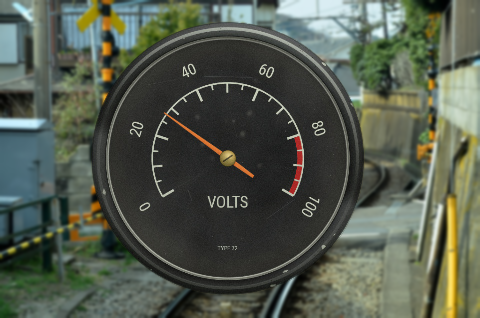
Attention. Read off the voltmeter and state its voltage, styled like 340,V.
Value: 27.5,V
